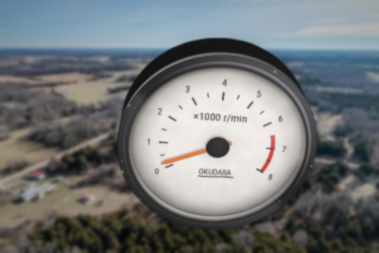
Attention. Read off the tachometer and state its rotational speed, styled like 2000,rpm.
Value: 250,rpm
